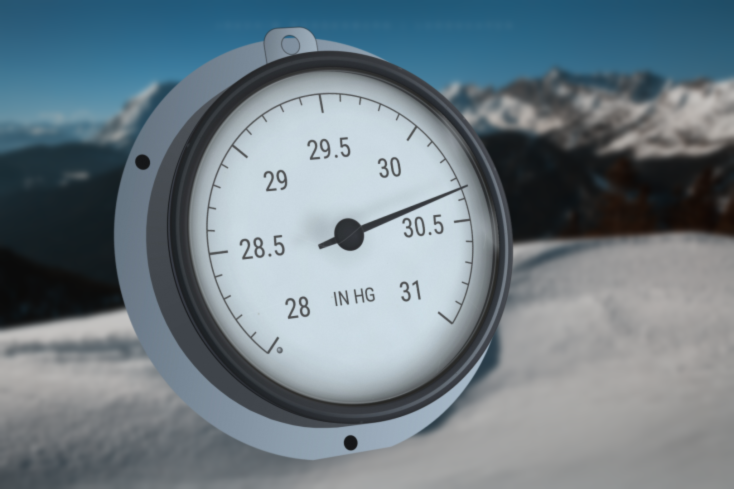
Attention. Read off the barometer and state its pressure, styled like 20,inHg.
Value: 30.35,inHg
